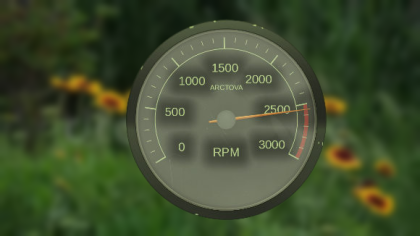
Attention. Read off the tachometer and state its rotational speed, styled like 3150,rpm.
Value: 2550,rpm
